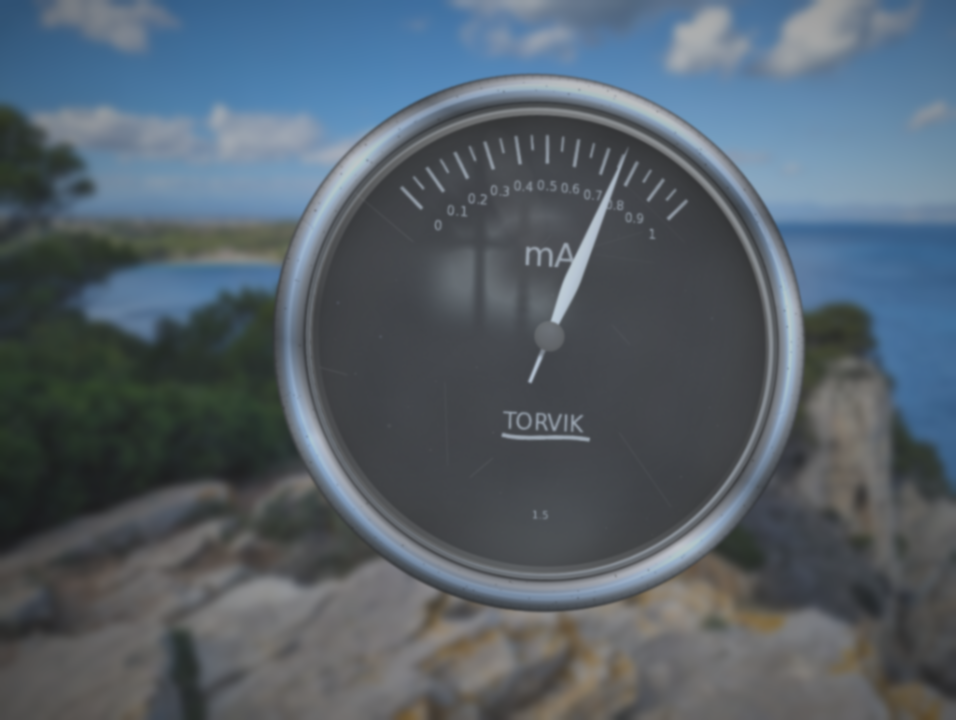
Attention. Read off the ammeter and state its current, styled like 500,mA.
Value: 0.75,mA
